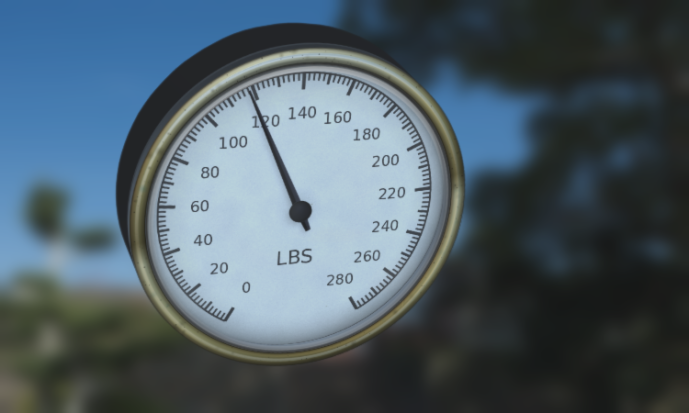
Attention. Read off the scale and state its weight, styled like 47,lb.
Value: 118,lb
